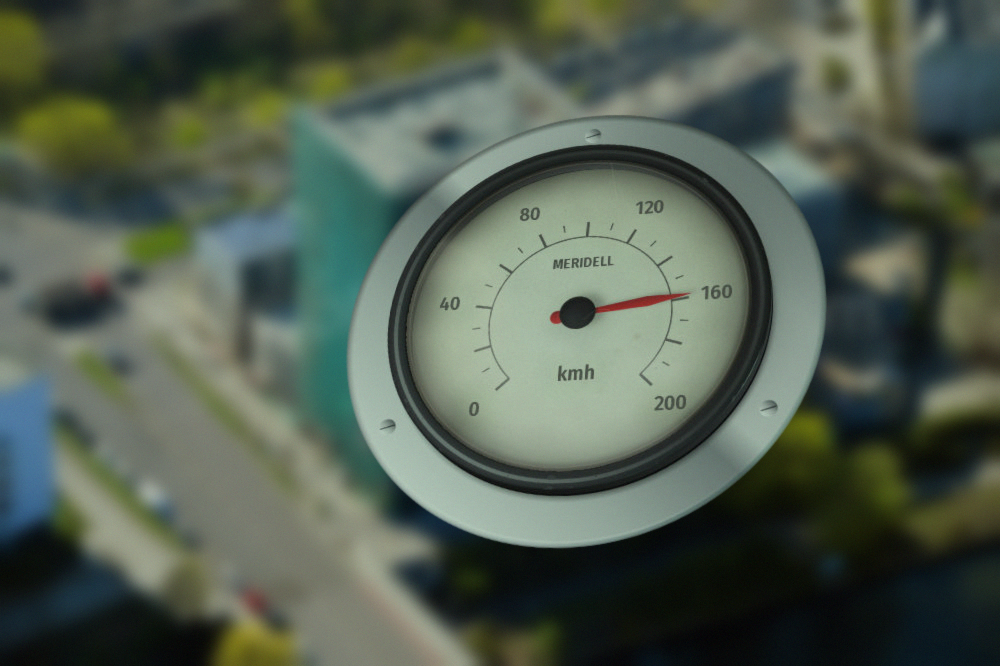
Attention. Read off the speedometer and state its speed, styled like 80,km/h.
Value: 160,km/h
